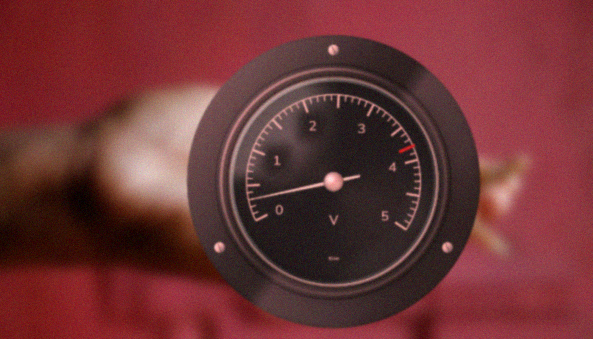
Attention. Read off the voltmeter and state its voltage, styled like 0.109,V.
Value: 0.3,V
